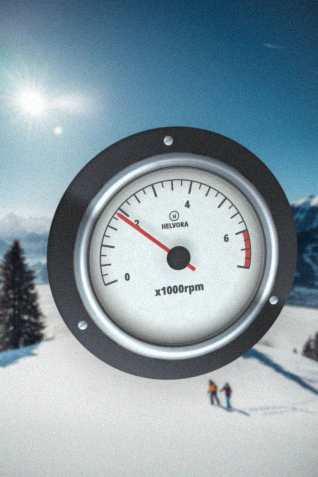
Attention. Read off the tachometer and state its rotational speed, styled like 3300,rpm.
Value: 1875,rpm
